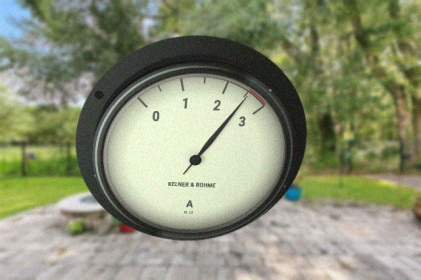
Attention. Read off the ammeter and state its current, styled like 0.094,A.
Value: 2.5,A
